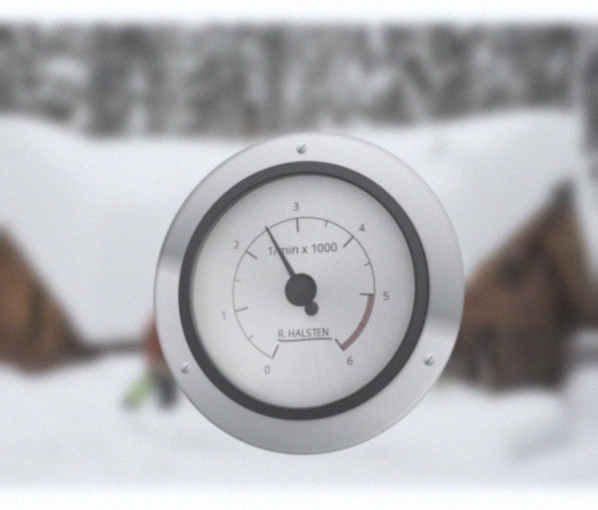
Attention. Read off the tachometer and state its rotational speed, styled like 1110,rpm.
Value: 2500,rpm
